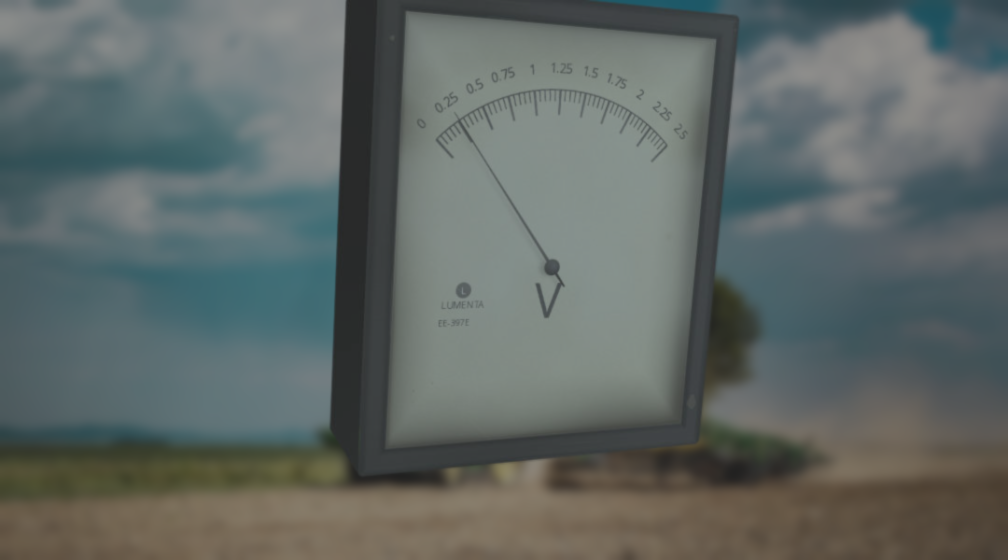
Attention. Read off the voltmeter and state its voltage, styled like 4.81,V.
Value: 0.25,V
